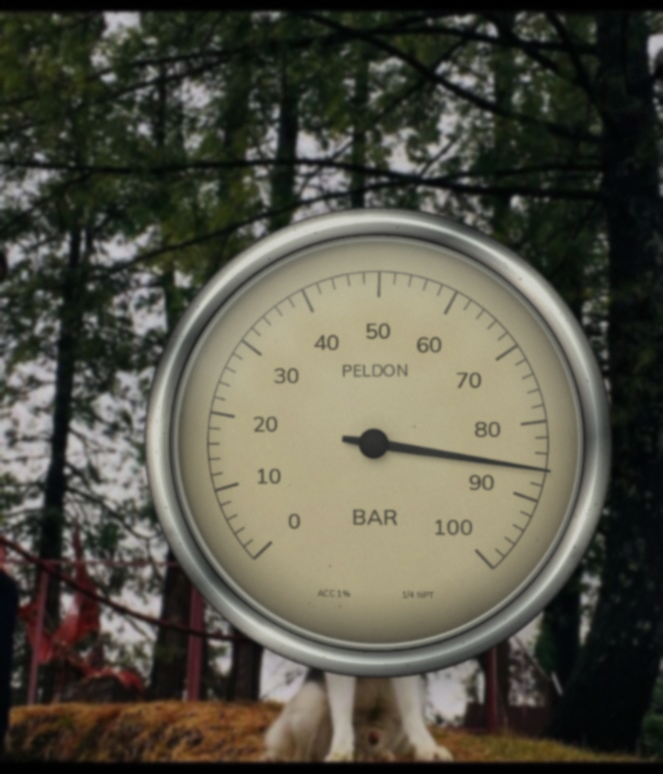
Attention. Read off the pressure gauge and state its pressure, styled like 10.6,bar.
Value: 86,bar
